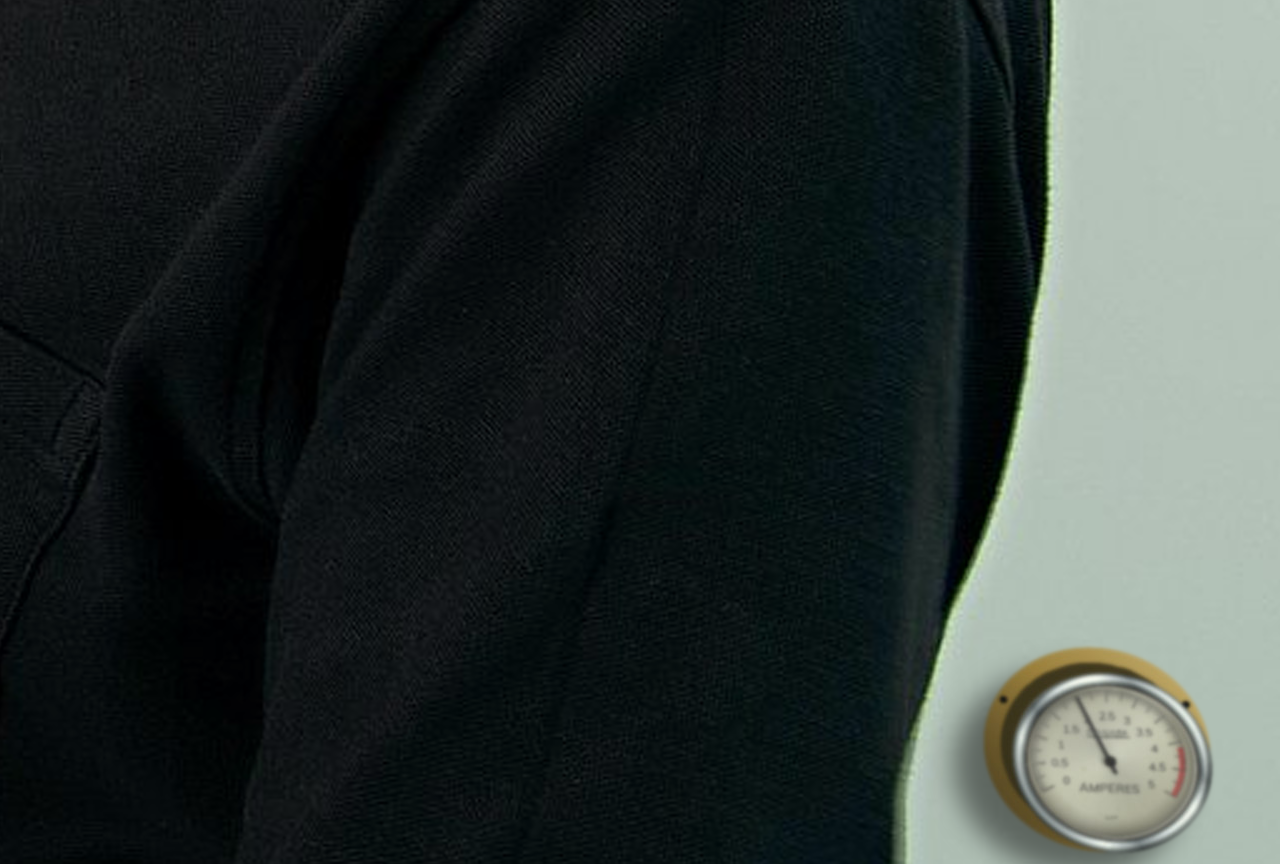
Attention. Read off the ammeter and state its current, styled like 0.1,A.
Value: 2,A
